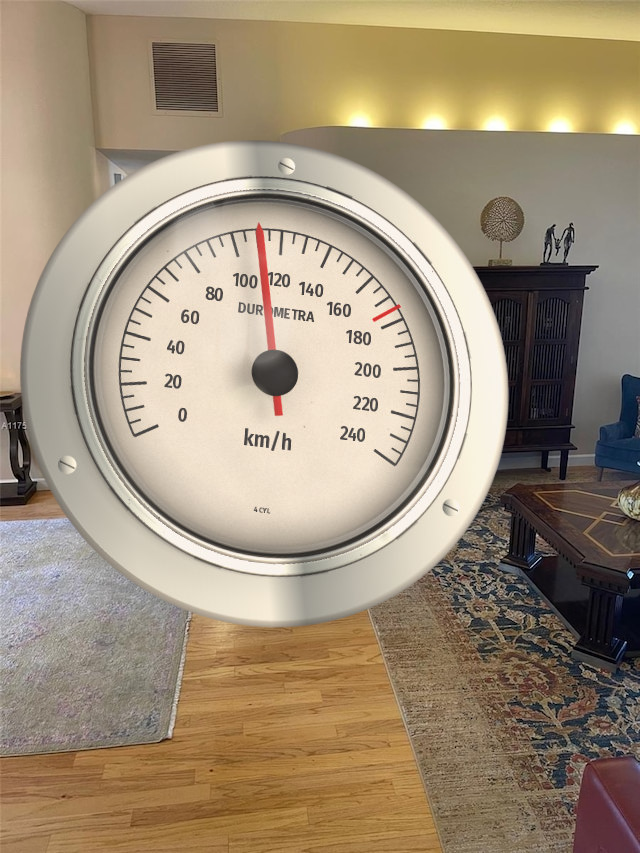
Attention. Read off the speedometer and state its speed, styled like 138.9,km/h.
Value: 110,km/h
